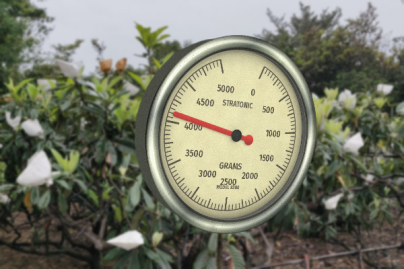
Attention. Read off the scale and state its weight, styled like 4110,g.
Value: 4100,g
